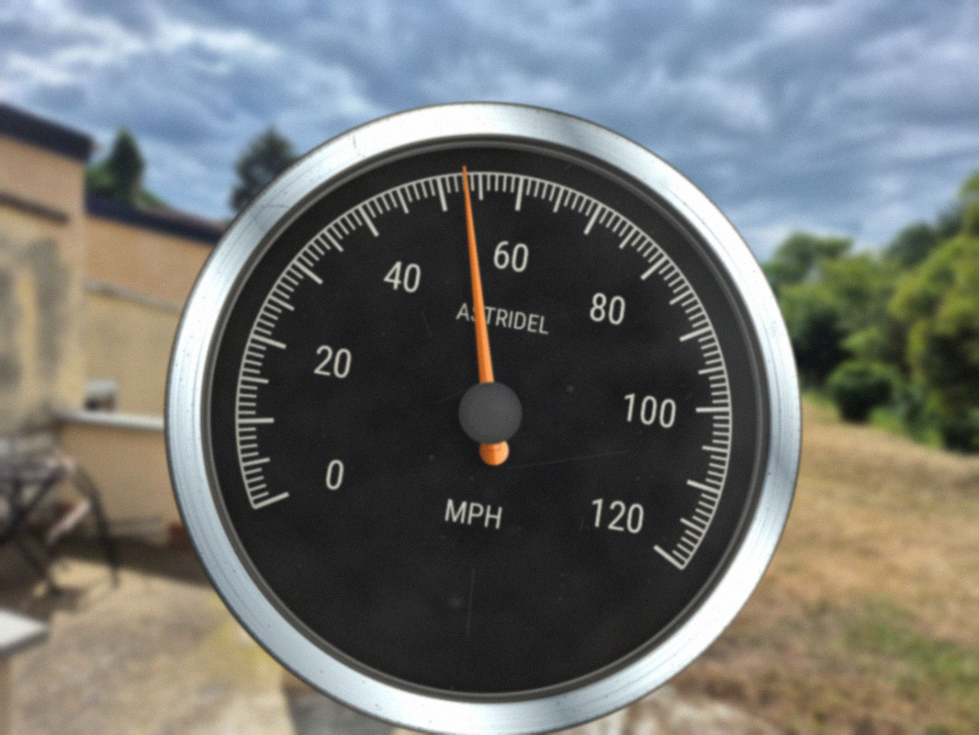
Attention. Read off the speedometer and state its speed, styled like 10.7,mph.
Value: 53,mph
